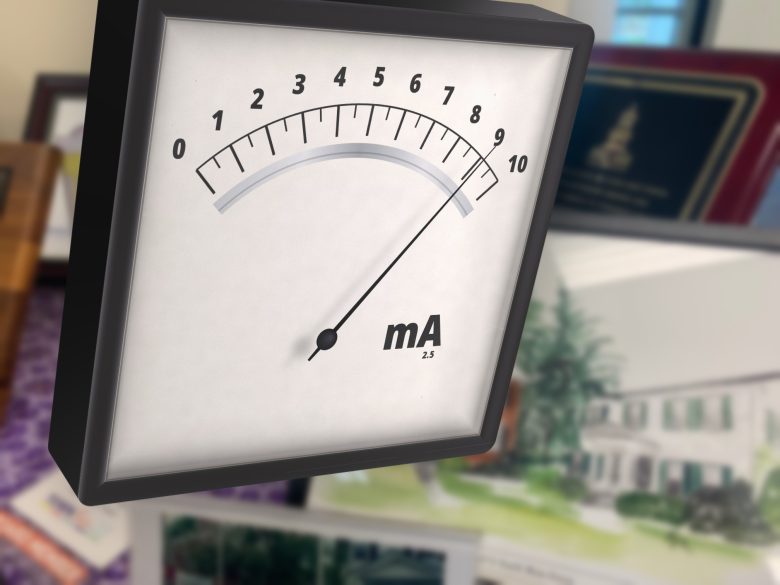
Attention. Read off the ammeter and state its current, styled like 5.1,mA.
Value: 9,mA
